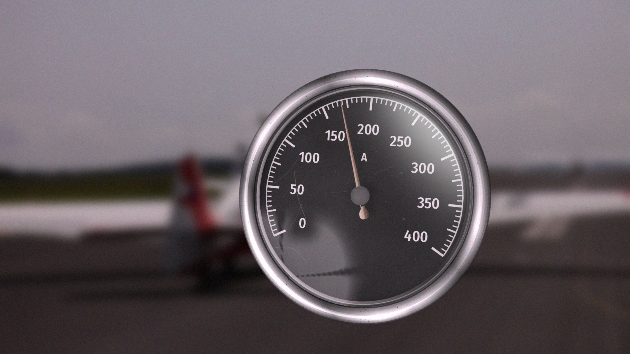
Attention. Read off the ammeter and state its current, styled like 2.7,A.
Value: 170,A
